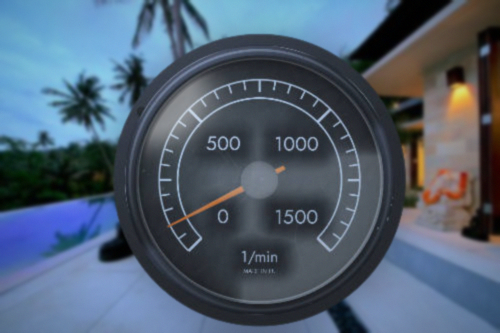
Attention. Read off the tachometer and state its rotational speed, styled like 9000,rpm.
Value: 100,rpm
